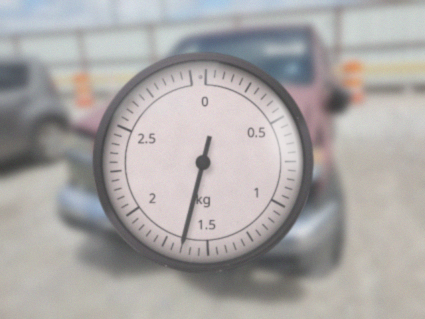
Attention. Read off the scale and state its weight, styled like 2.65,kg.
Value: 1.65,kg
